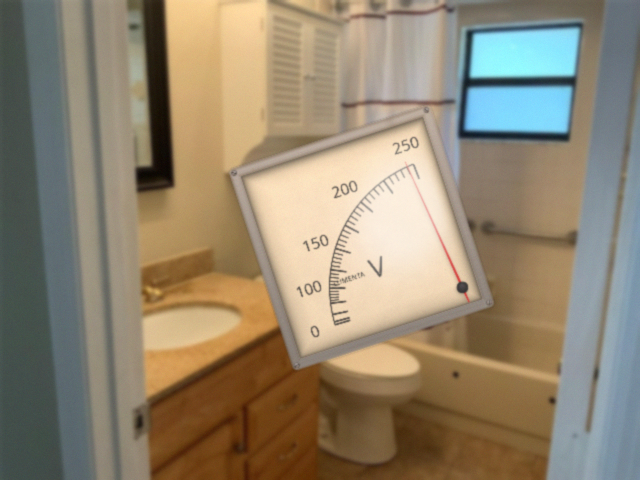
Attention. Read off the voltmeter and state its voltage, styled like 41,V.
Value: 245,V
